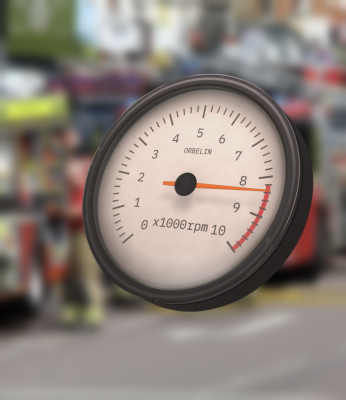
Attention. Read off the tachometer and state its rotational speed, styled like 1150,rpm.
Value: 8400,rpm
